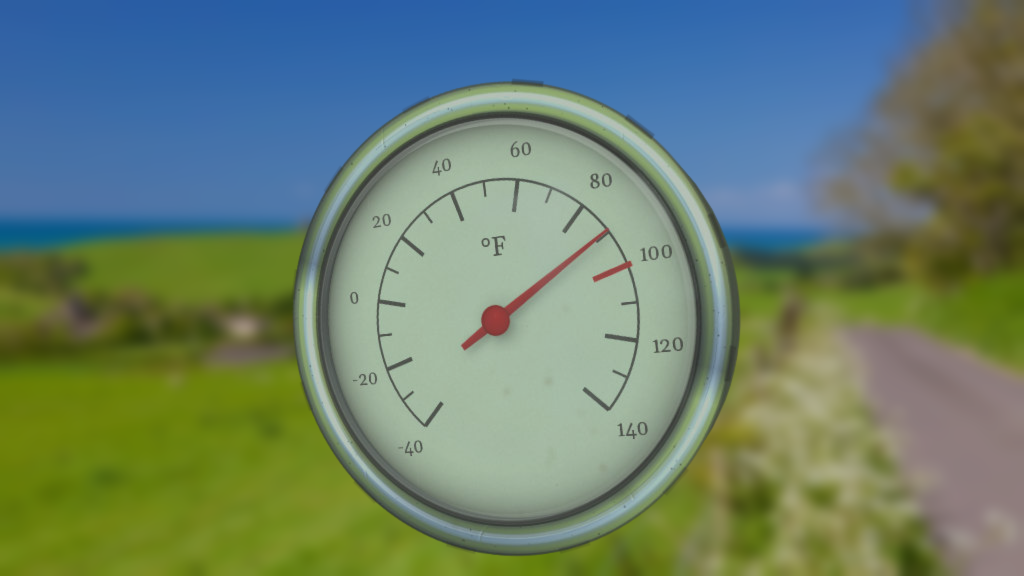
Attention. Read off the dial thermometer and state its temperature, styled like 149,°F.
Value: 90,°F
